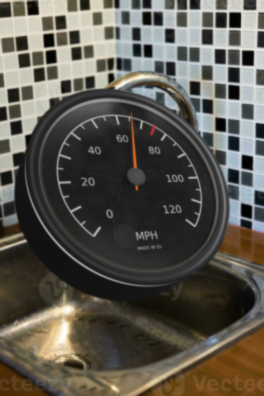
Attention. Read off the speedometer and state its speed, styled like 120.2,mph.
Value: 65,mph
